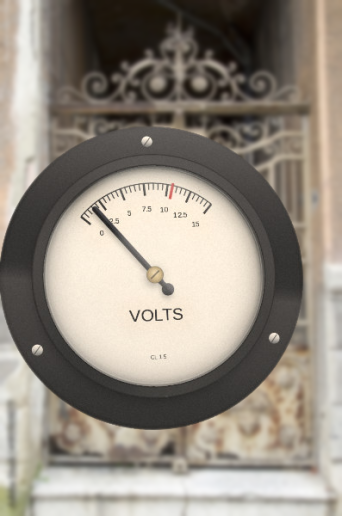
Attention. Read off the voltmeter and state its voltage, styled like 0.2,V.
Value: 1.5,V
